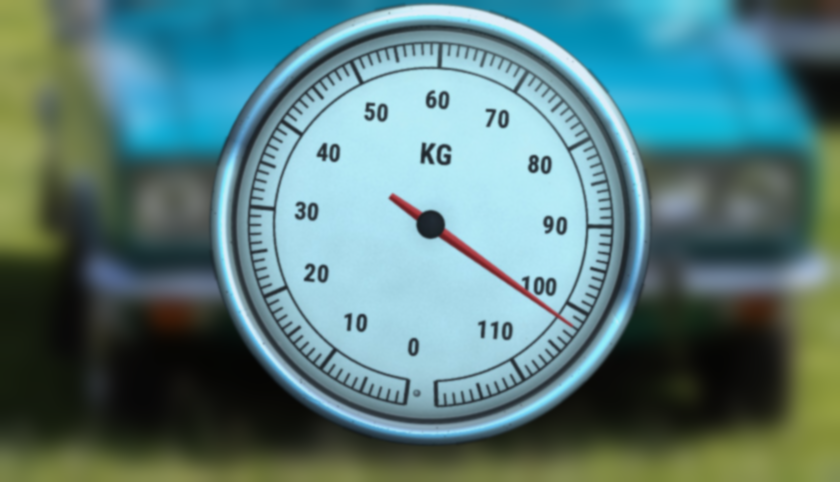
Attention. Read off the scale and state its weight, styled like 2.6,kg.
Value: 102,kg
